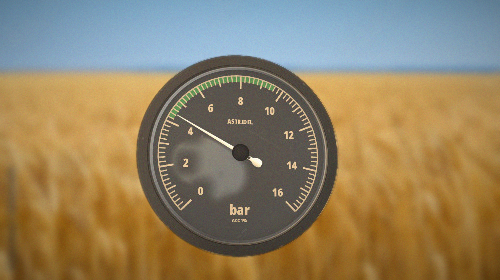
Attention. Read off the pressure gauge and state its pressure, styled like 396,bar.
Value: 4.4,bar
